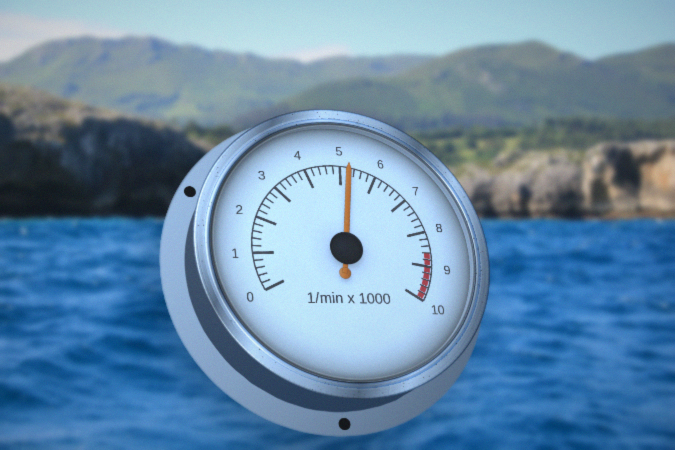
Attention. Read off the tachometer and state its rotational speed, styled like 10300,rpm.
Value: 5200,rpm
